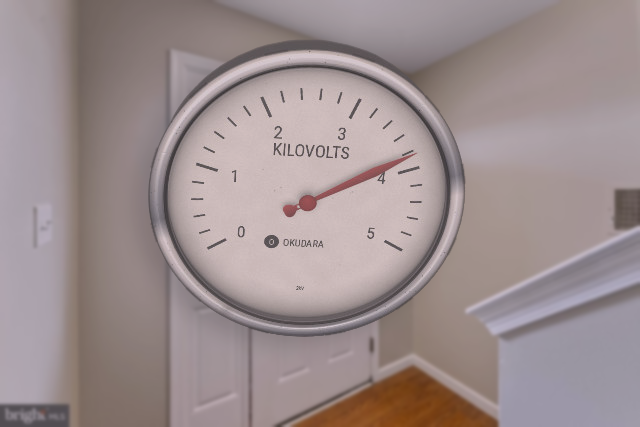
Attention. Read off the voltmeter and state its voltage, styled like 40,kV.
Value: 3.8,kV
